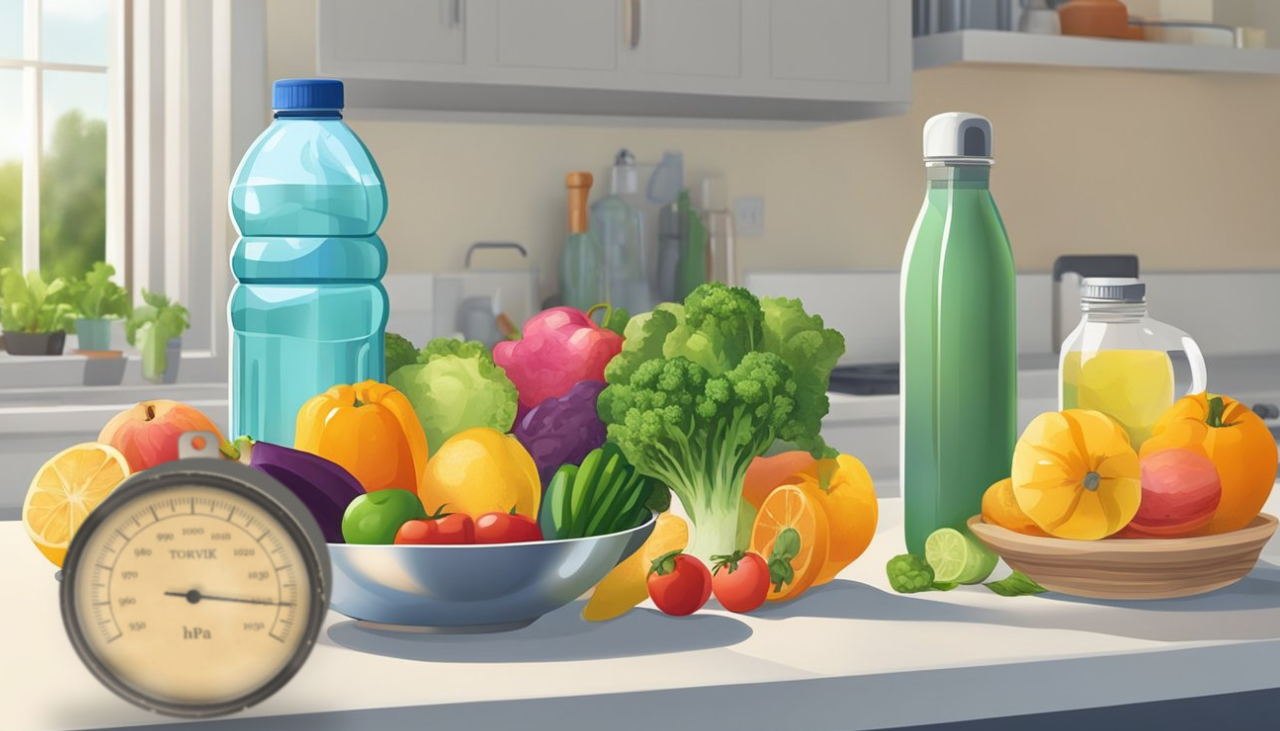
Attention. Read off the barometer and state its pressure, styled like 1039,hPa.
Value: 1040,hPa
